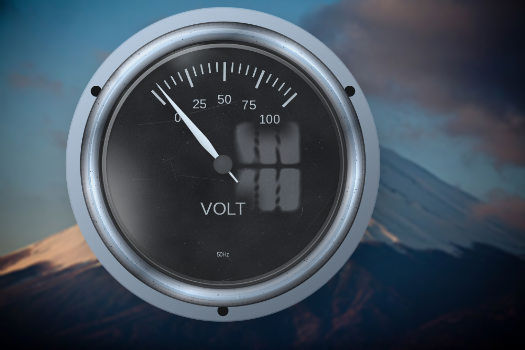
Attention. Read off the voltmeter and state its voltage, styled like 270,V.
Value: 5,V
